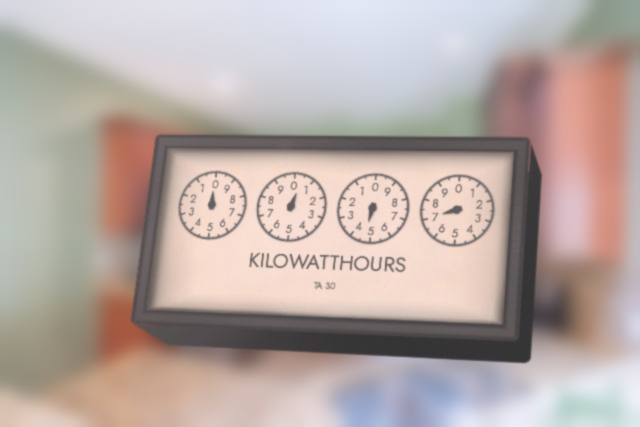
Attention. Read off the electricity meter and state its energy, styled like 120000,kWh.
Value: 47,kWh
